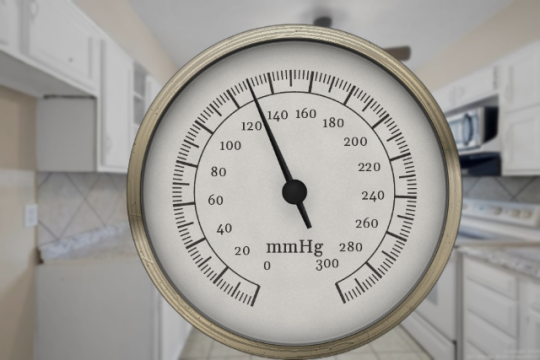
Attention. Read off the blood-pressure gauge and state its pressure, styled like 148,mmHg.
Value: 130,mmHg
